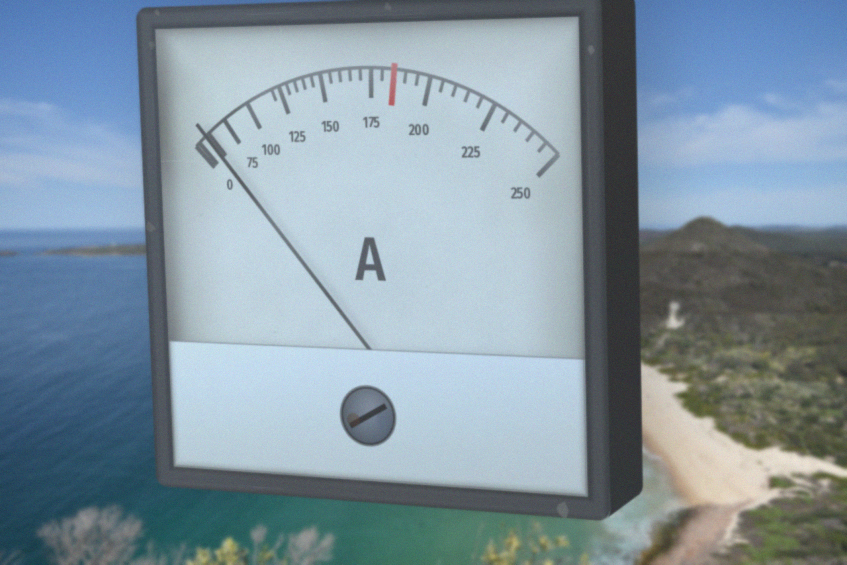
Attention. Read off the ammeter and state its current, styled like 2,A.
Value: 50,A
